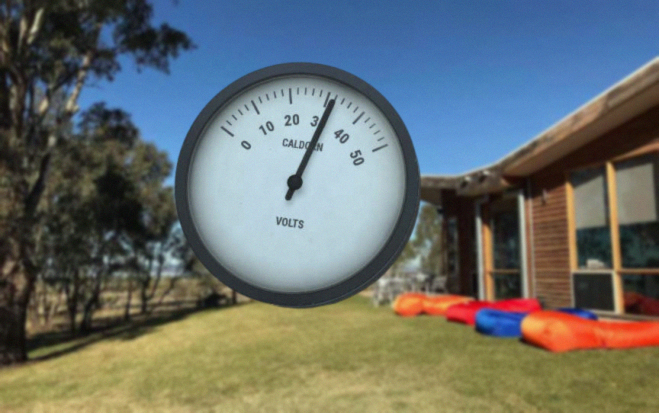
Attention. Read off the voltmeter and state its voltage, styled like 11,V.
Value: 32,V
